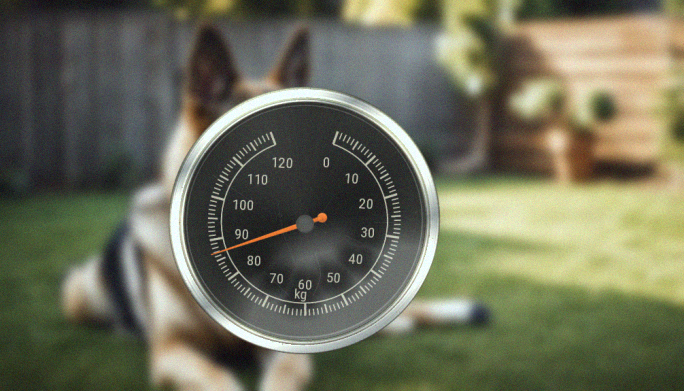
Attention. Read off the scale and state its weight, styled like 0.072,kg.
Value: 87,kg
